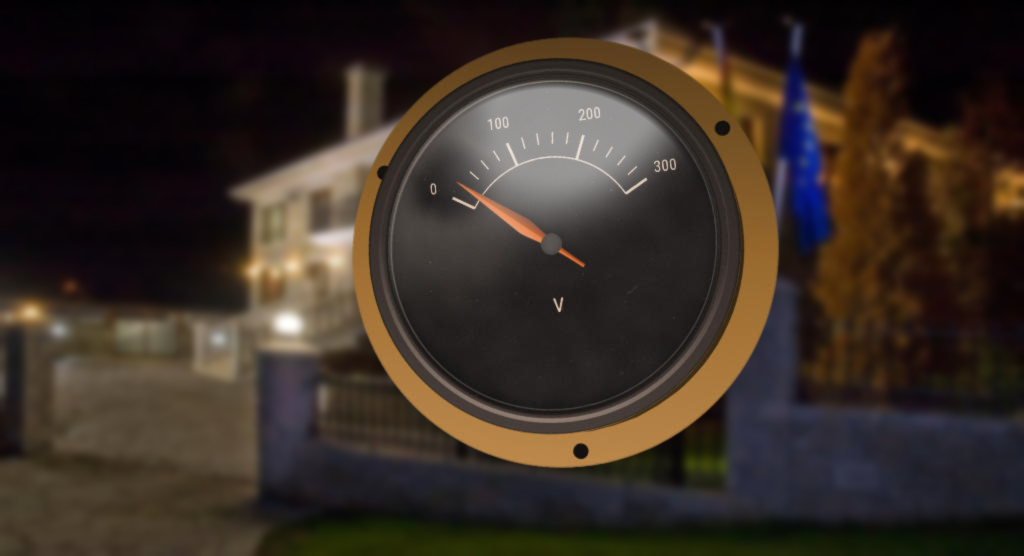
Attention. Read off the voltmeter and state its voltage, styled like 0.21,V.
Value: 20,V
